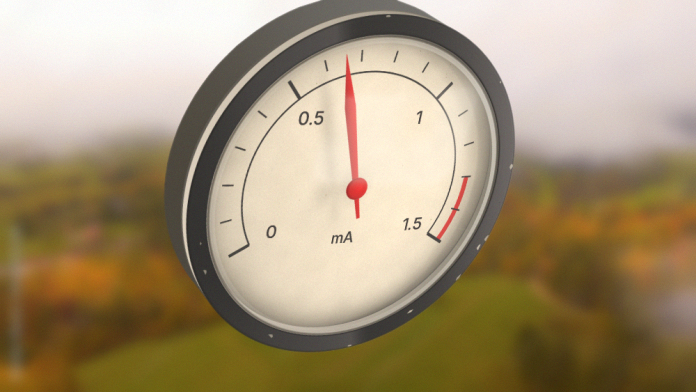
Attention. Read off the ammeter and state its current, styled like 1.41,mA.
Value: 0.65,mA
